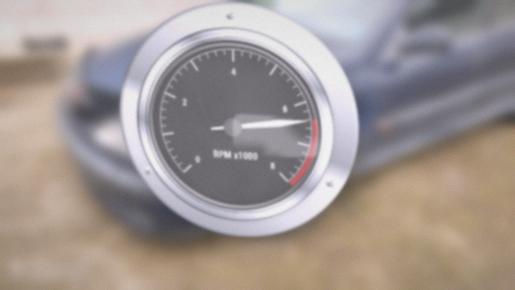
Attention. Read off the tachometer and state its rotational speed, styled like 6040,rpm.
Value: 6400,rpm
